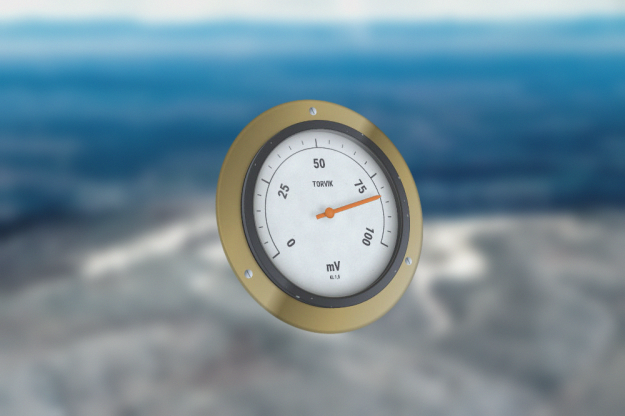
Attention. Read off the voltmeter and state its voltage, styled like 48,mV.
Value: 82.5,mV
